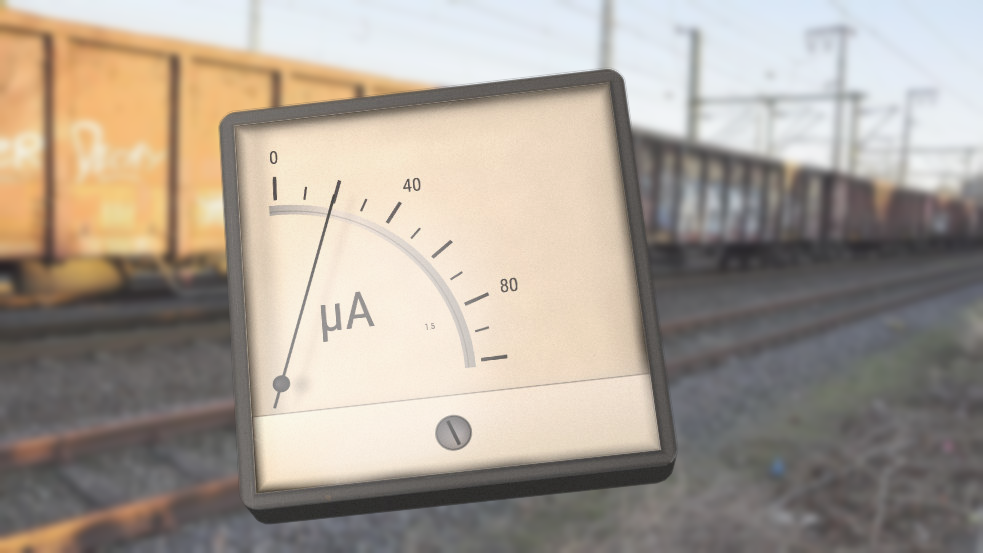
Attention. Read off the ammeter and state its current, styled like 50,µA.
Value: 20,µA
